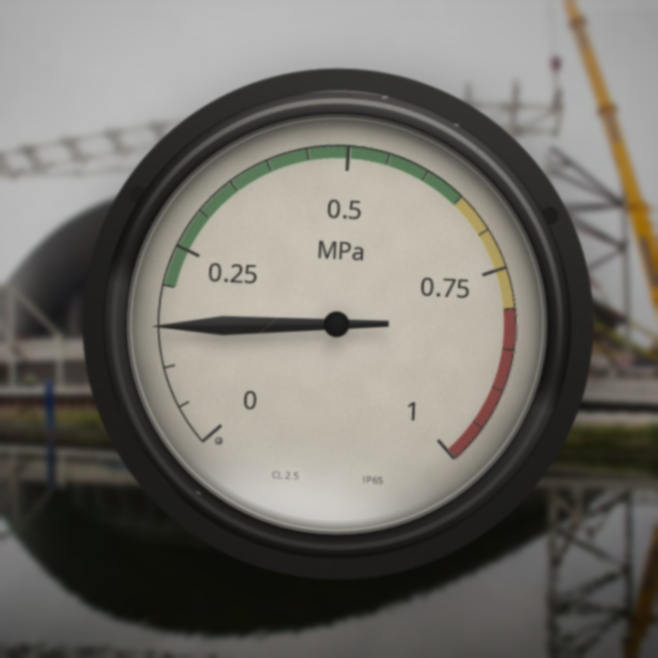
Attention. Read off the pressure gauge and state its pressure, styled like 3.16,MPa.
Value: 0.15,MPa
